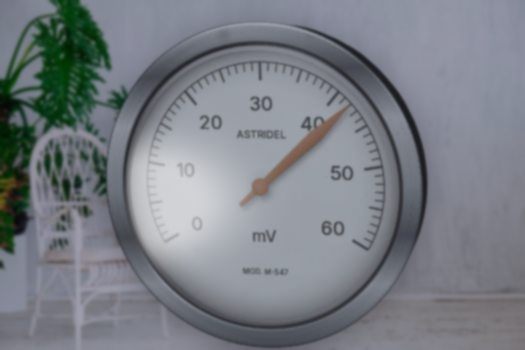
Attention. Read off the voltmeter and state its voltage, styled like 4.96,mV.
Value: 42,mV
